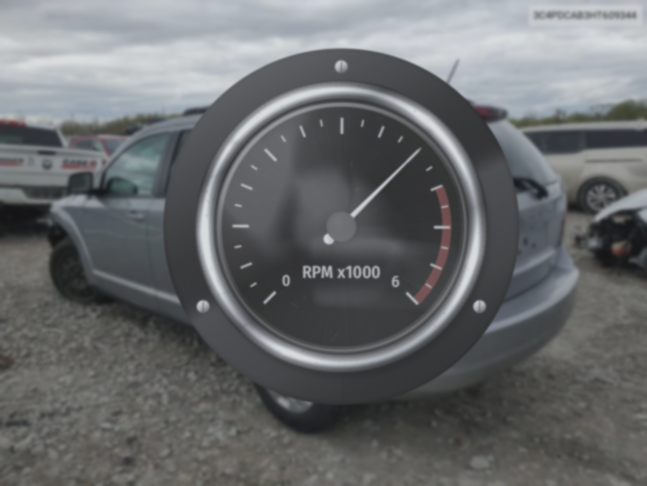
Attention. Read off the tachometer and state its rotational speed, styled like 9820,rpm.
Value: 4000,rpm
